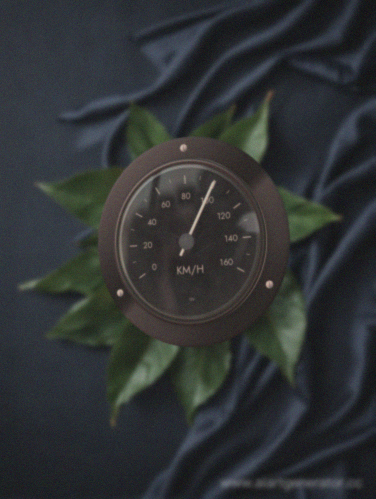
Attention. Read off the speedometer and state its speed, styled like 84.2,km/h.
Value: 100,km/h
